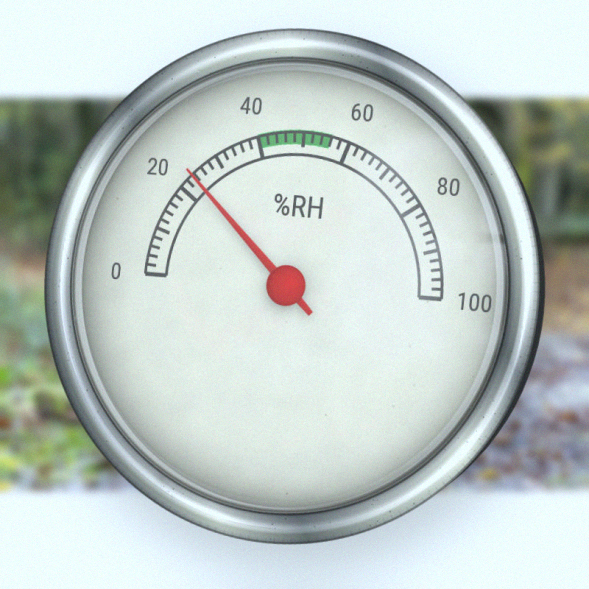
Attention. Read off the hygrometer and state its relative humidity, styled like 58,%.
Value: 24,%
